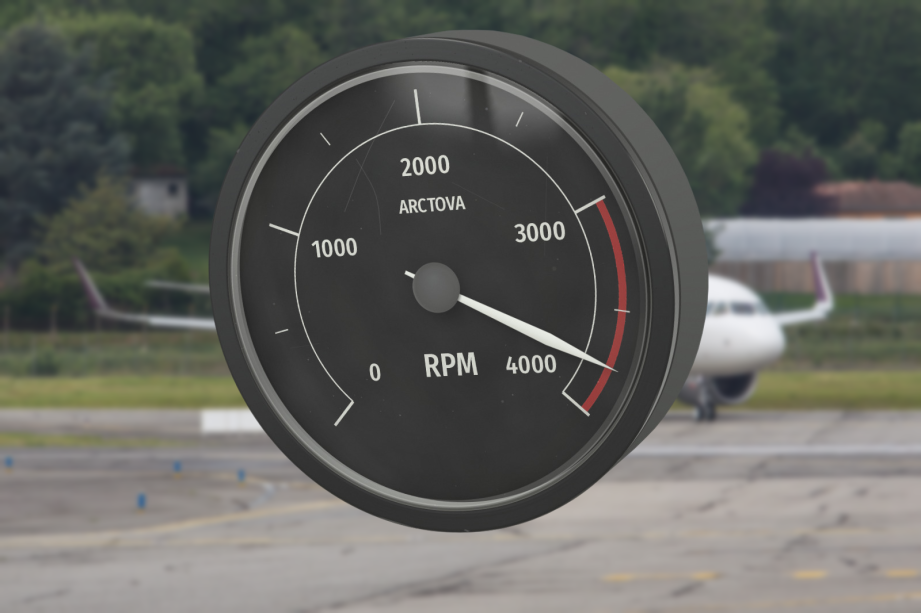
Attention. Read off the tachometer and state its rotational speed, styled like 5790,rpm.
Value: 3750,rpm
